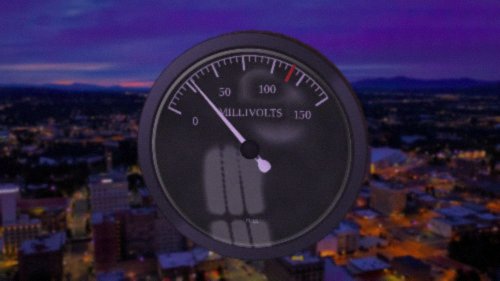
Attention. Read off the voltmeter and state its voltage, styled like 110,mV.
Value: 30,mV
